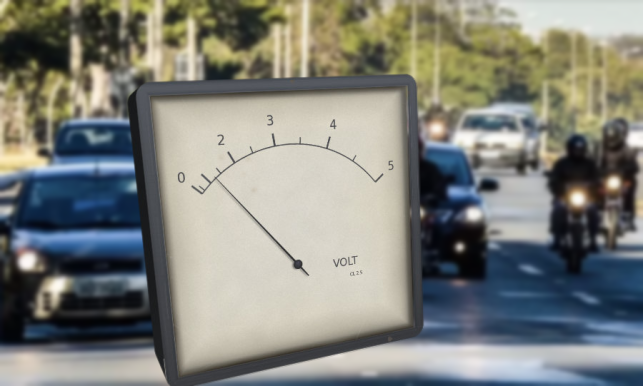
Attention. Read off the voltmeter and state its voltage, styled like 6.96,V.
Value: 1.25,V
